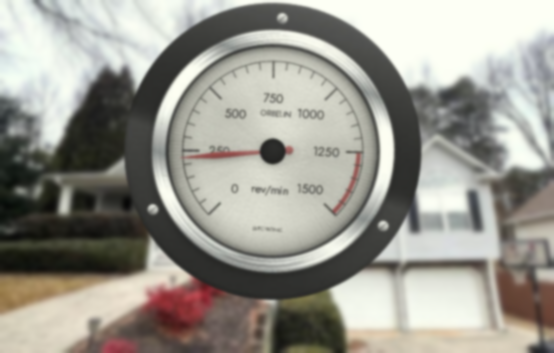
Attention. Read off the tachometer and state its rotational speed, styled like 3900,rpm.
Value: 225,rpm
